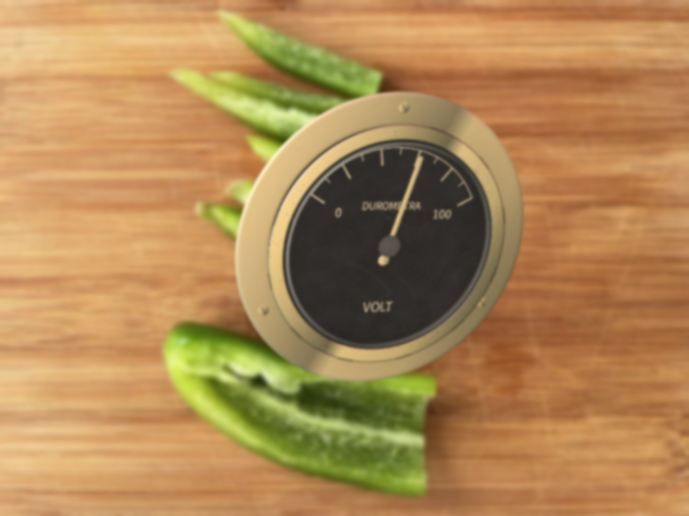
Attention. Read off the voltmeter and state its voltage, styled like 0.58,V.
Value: 60,V
